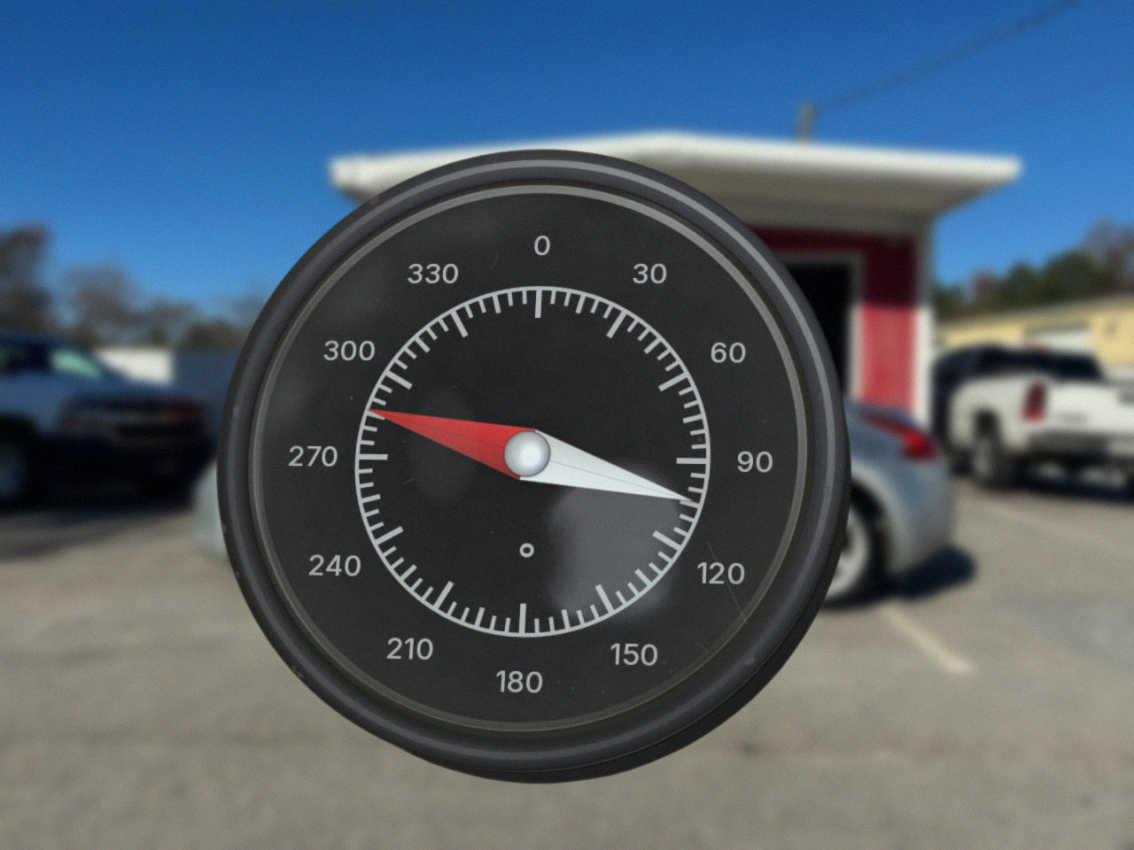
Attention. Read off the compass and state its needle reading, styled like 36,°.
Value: 285,°
